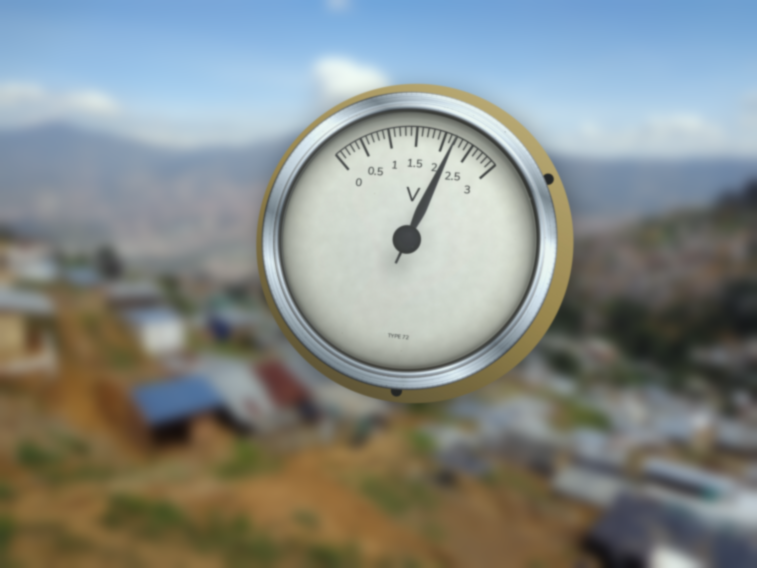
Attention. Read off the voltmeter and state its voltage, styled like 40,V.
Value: 2.2,V
